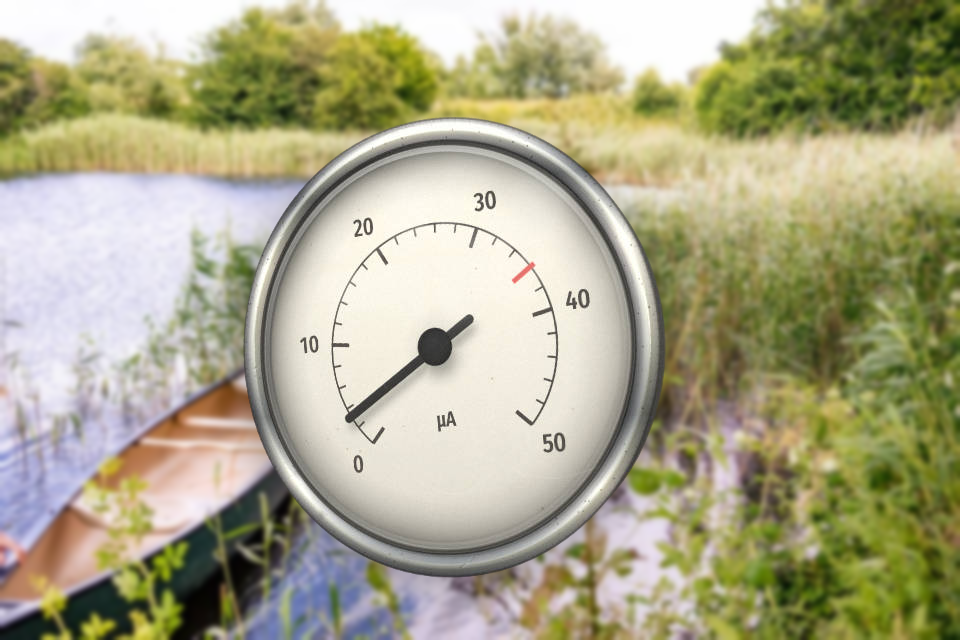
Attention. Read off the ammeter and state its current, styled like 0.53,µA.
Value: 3,µA
